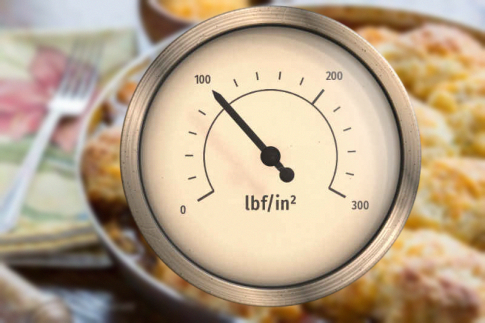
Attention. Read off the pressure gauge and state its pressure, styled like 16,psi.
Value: 100,psi
